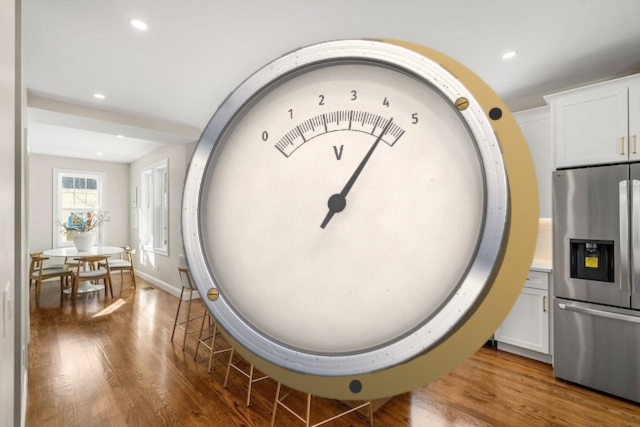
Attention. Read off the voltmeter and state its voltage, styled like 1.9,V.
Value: 4.5,V
